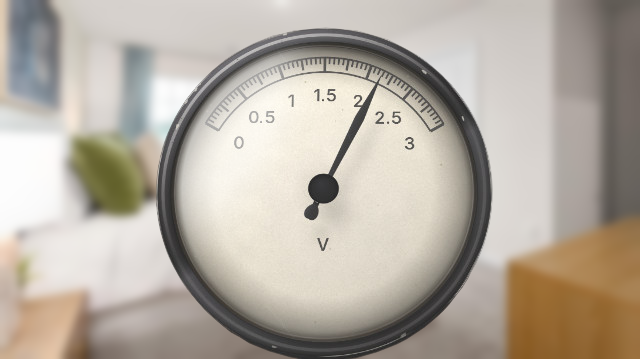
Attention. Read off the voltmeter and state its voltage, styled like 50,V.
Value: 2.15,V
